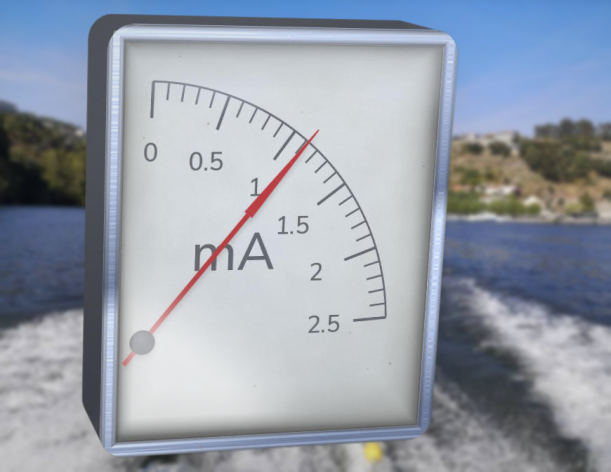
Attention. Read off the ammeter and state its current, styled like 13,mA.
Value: 1.1,mA
